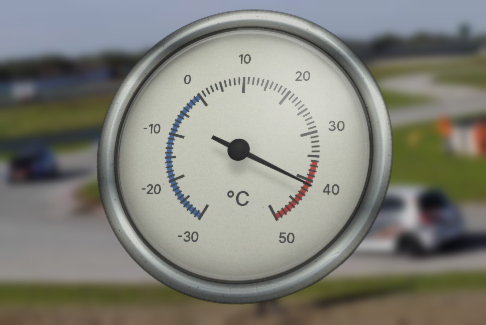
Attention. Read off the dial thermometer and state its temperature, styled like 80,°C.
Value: 41,°C
